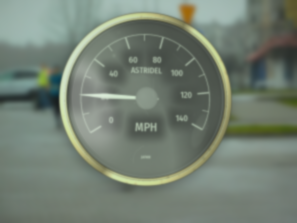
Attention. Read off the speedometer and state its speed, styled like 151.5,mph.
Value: 20,mph
